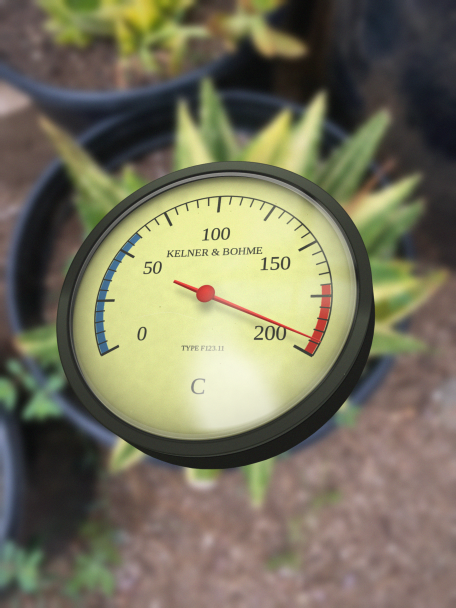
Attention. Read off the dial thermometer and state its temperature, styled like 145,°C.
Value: 195,°C
